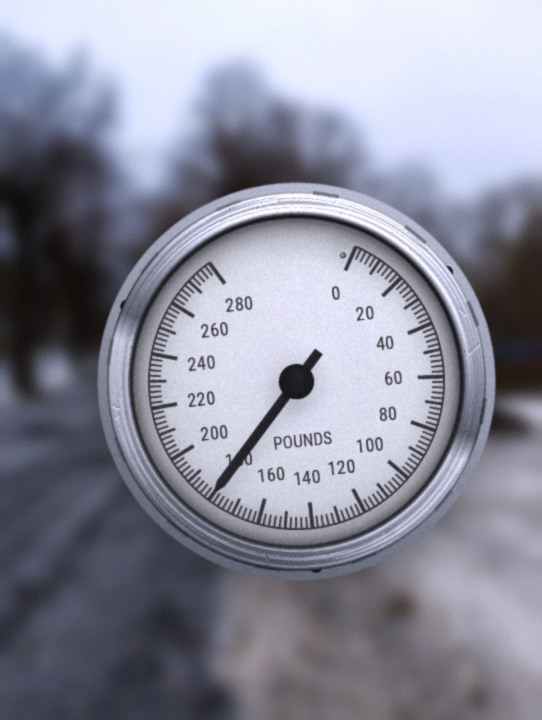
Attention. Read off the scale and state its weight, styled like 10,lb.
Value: 180,lb
